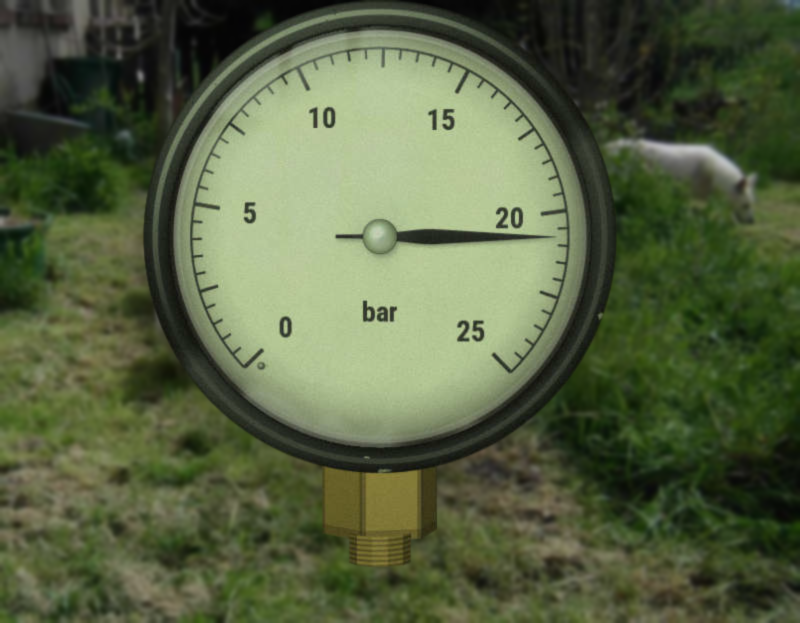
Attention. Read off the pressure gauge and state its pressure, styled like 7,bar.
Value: 20.75,bar
